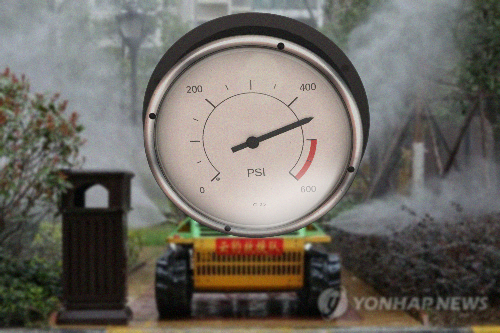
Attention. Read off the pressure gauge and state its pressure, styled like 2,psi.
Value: 450,psi
